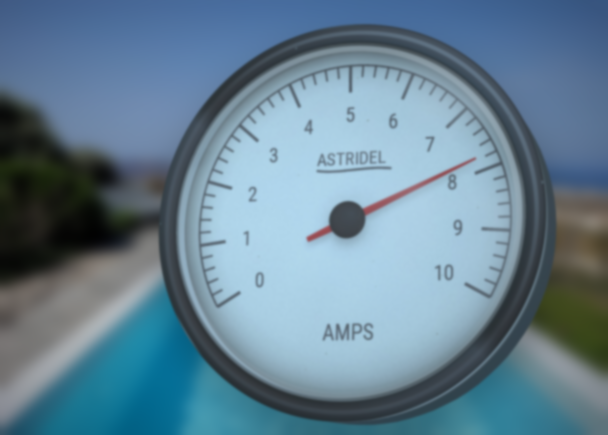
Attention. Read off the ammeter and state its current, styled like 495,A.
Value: 7.8,A
